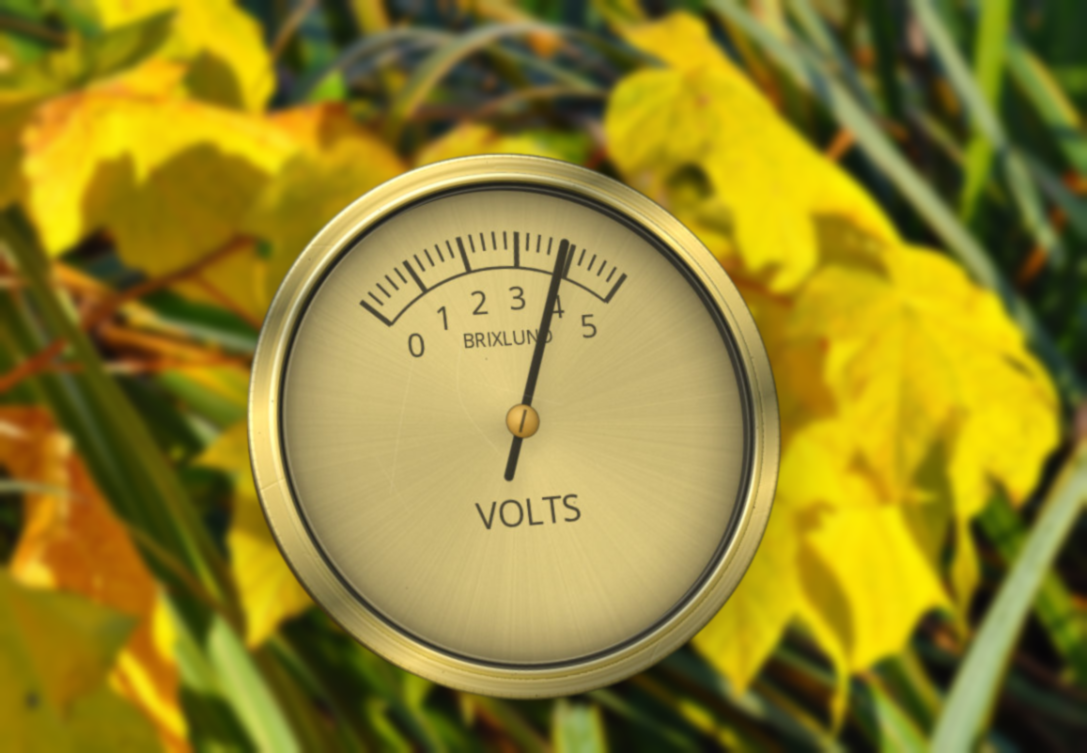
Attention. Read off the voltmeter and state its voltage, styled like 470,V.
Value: 3.8,V
